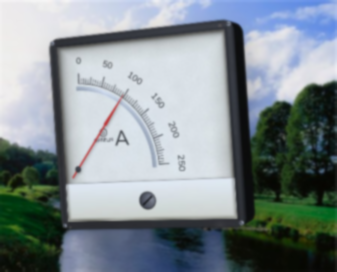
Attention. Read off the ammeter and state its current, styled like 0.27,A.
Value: 100,A
